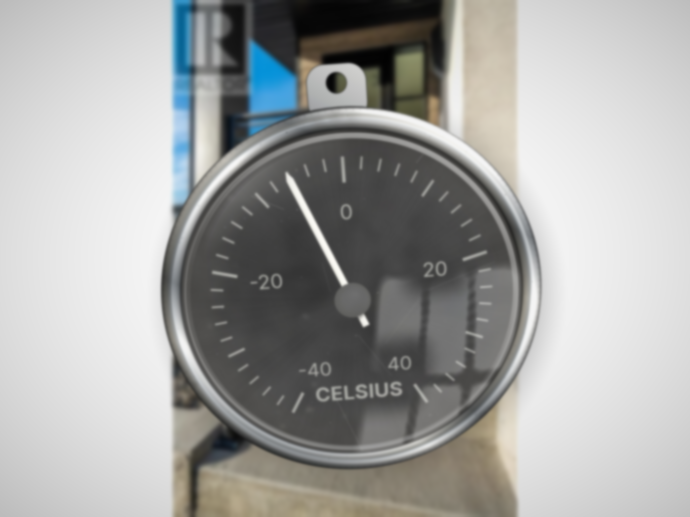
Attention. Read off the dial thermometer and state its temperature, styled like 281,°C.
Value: -6,°C
